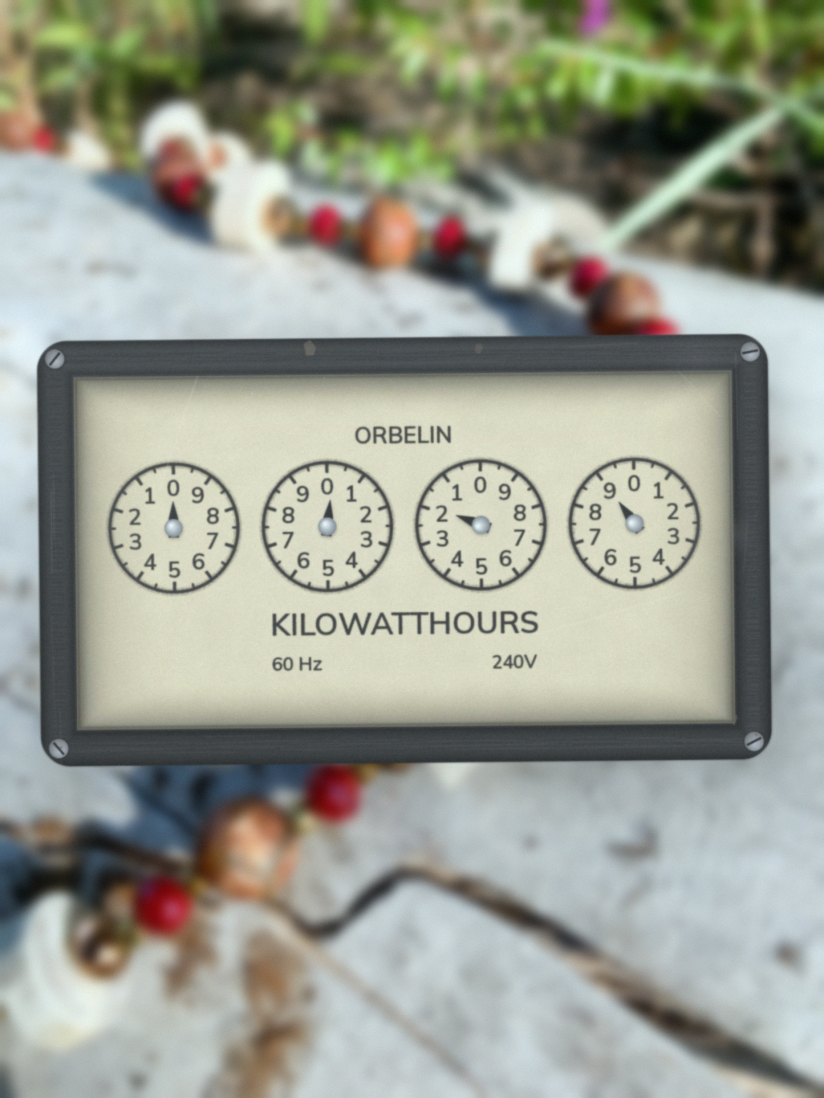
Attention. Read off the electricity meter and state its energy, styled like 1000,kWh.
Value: 19,kWh
